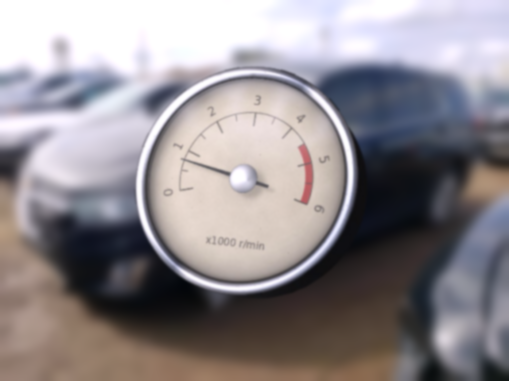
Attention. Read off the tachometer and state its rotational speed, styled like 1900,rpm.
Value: 750,rpm
